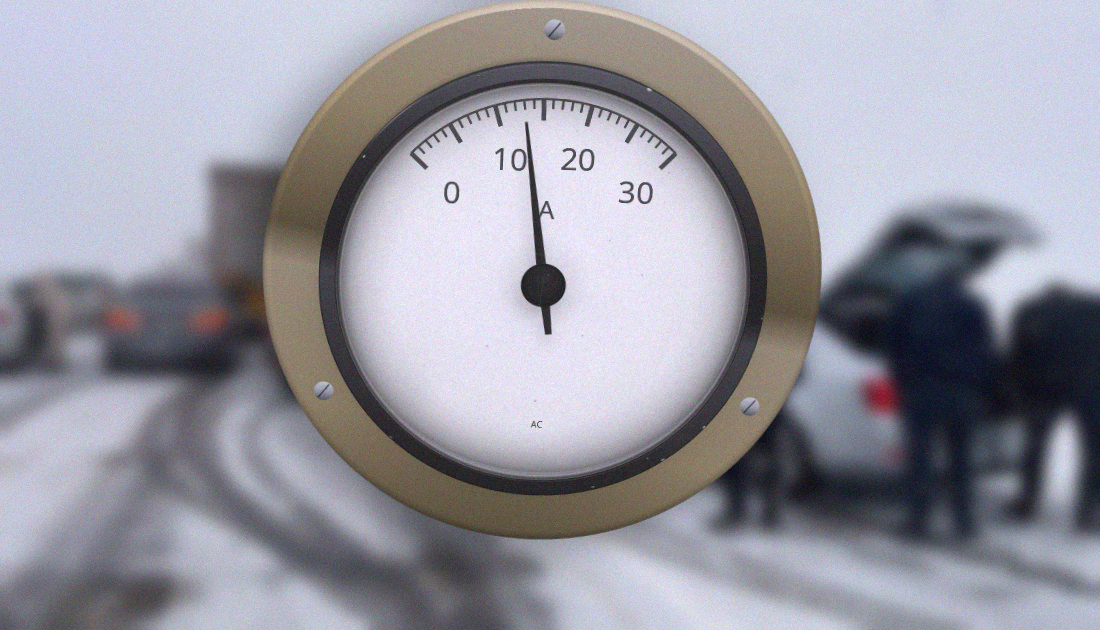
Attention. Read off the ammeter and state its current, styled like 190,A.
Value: 13,A
